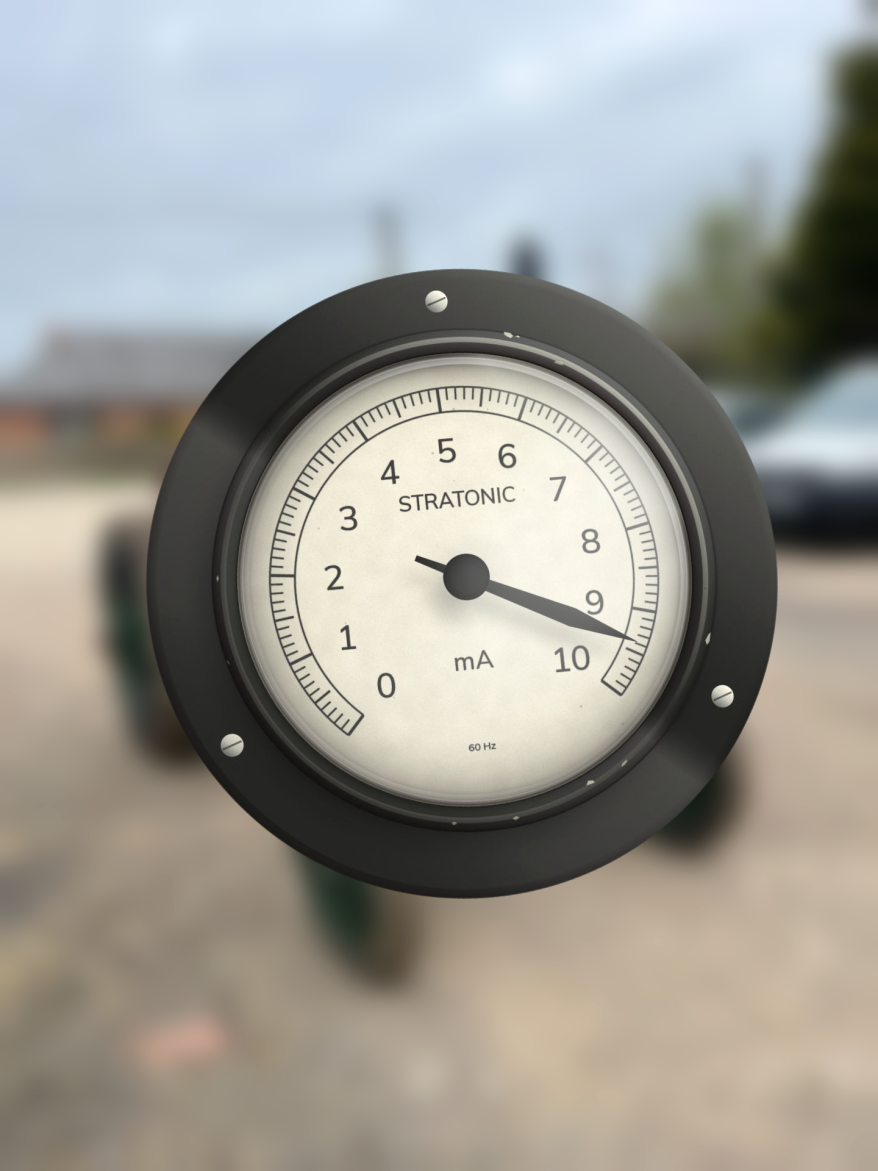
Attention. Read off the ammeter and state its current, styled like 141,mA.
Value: 9.4,mA
